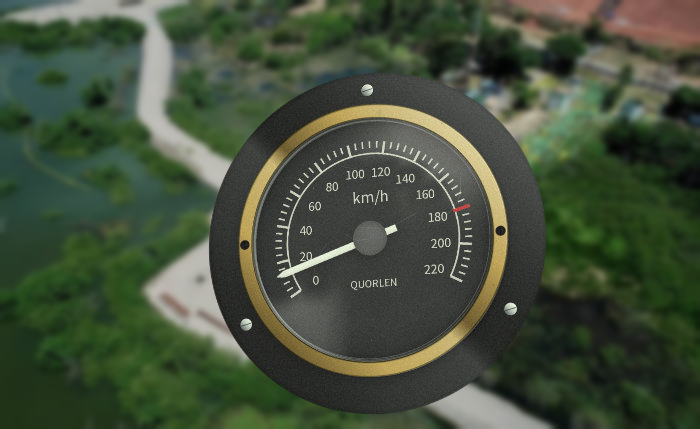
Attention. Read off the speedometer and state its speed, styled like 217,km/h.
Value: 12,km/h
